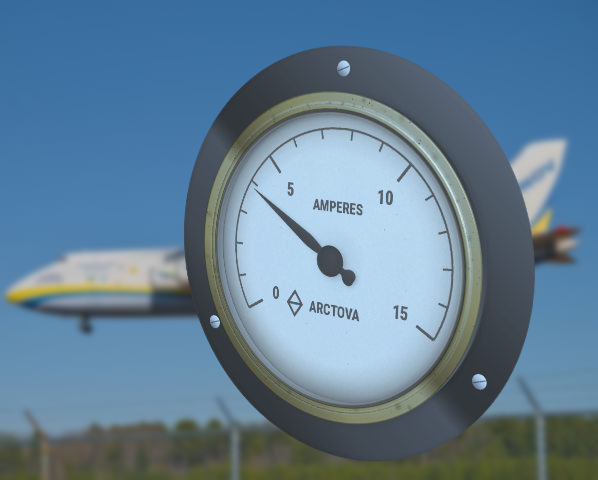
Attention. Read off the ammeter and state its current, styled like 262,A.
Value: 4,A
